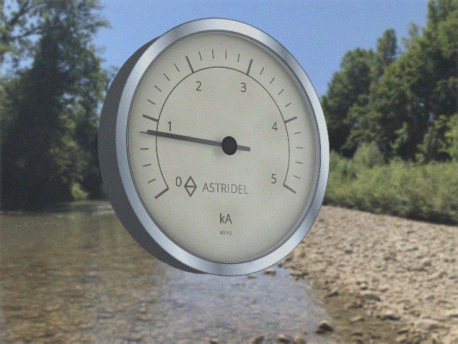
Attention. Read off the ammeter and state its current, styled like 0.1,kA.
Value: 0.8,kA
